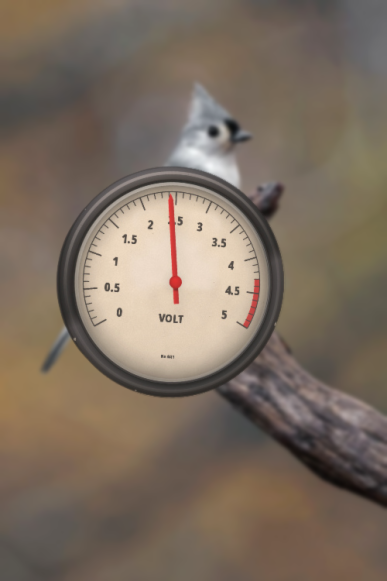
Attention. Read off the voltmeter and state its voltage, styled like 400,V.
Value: 2.4,V
